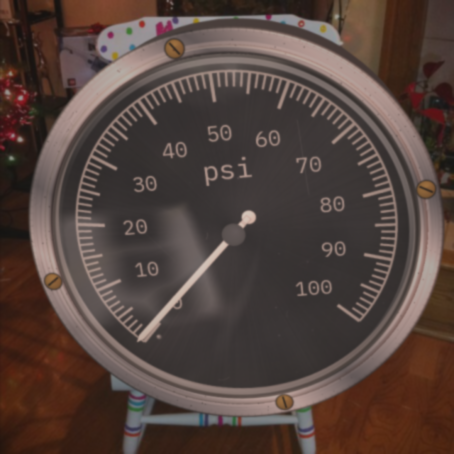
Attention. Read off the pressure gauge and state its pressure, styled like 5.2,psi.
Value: 1,psi
